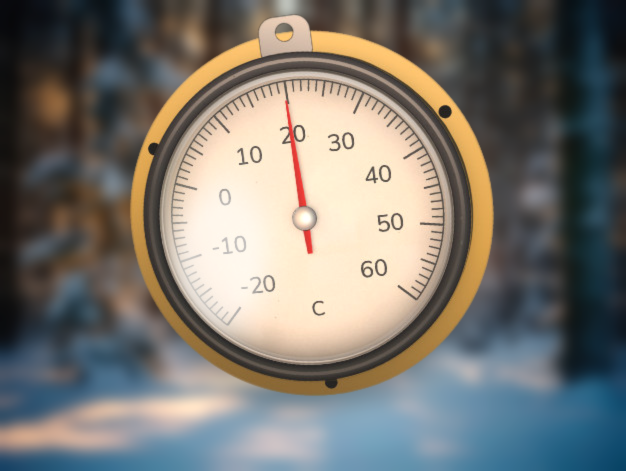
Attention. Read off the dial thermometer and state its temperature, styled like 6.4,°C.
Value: 20,°C
